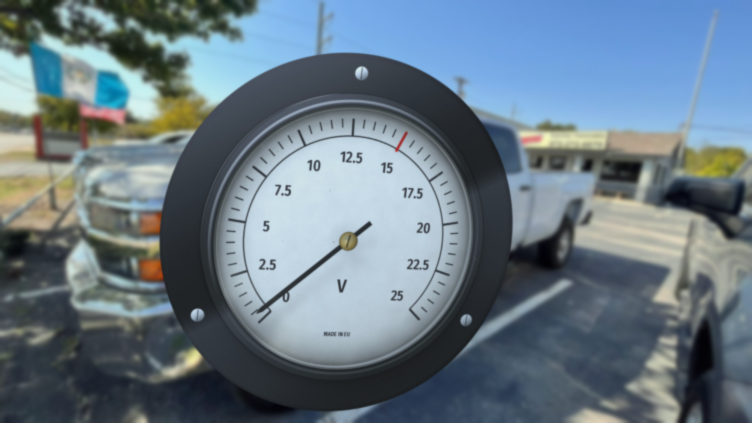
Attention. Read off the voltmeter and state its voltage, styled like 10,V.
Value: 0.5,V
